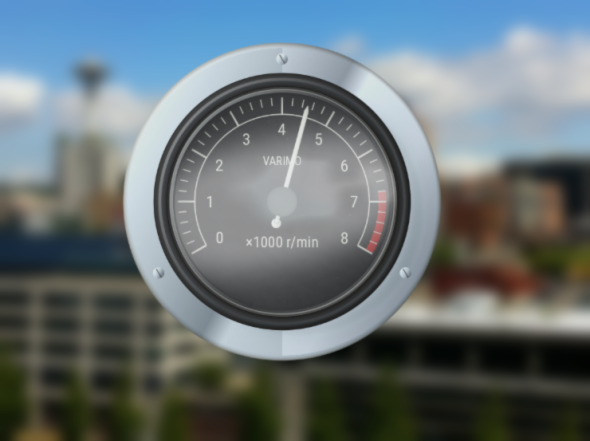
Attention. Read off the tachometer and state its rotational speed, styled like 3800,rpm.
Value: 4500,rpm
